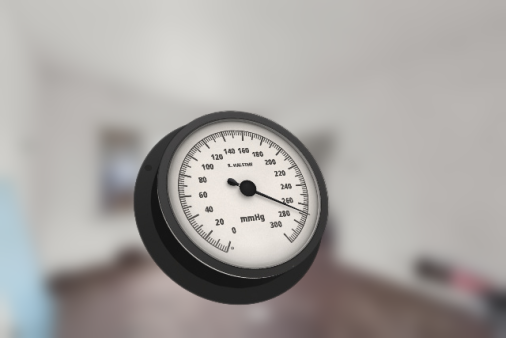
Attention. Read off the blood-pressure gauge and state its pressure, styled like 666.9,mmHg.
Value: 270,mmHg
